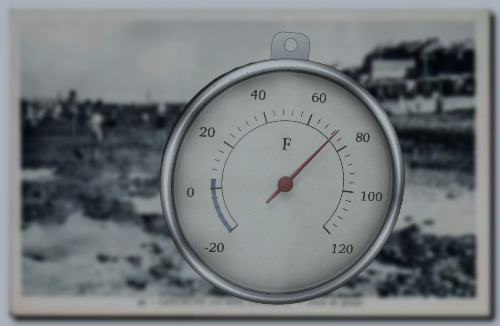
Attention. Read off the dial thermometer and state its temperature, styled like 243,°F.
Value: 72,°F
